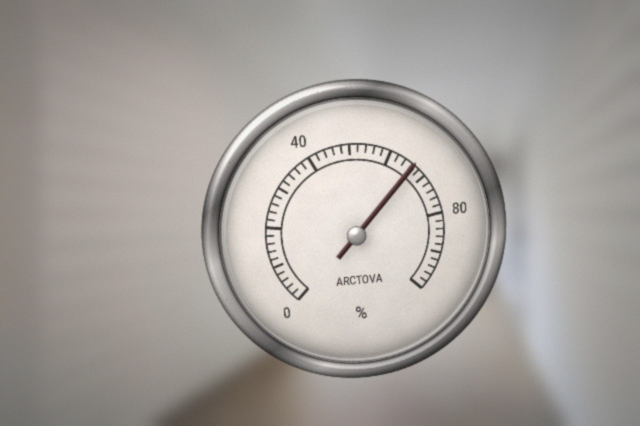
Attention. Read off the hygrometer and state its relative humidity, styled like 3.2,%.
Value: 66,%
